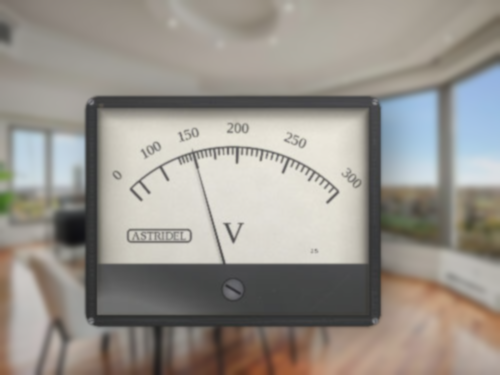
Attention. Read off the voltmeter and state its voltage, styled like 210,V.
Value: 150,V
